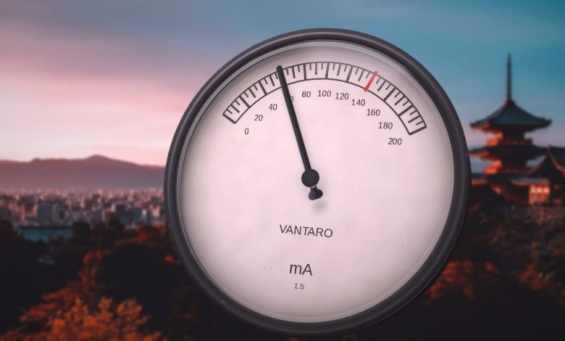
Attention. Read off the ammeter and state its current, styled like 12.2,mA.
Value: 60,mA
